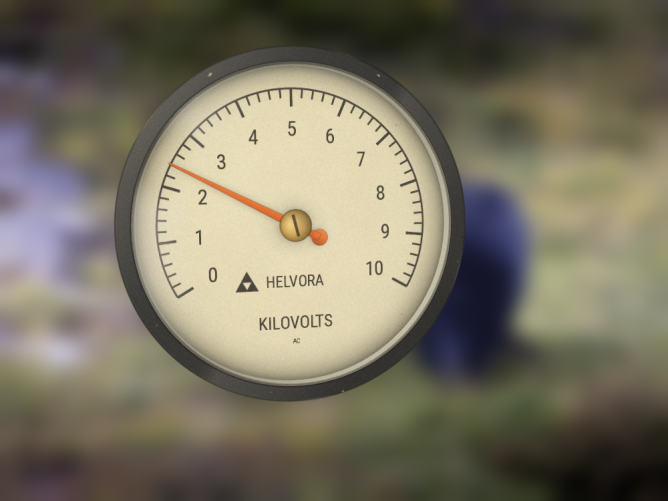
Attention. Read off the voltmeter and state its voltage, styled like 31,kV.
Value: 2.4,kV
